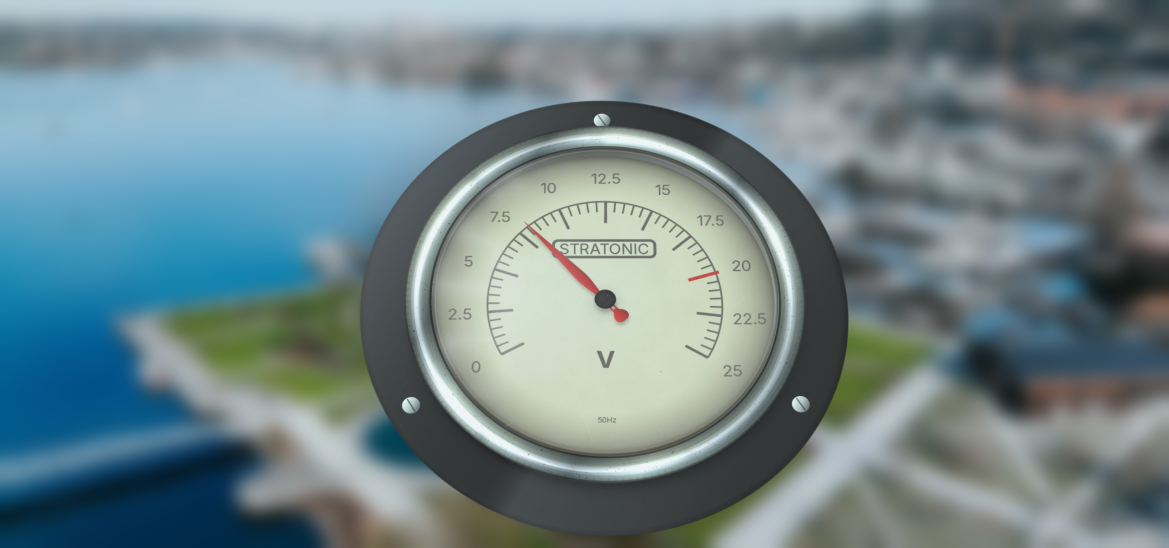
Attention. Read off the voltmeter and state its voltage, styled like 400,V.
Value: 8,V
